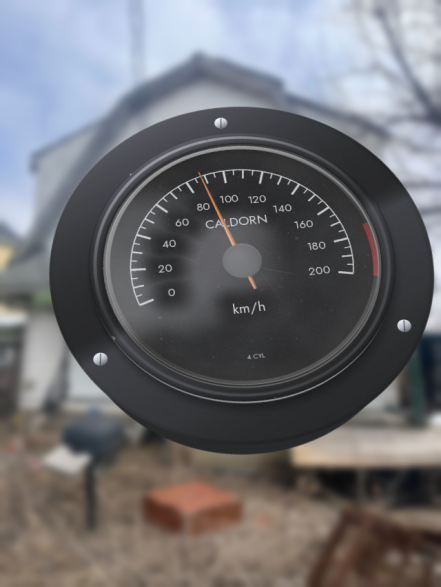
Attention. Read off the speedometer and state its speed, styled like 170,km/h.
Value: 87.5,km/h
